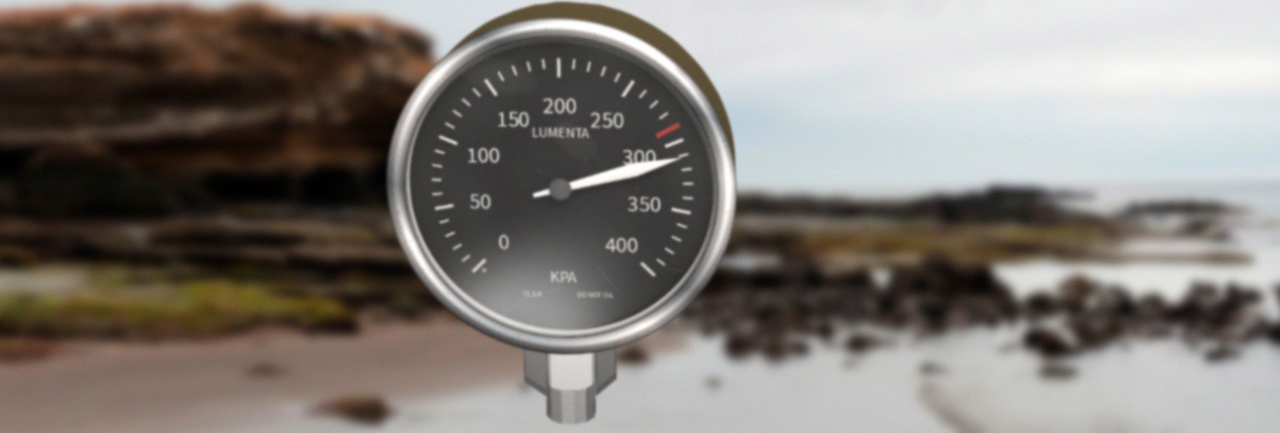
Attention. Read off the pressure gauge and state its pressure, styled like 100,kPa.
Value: 310,kPa
